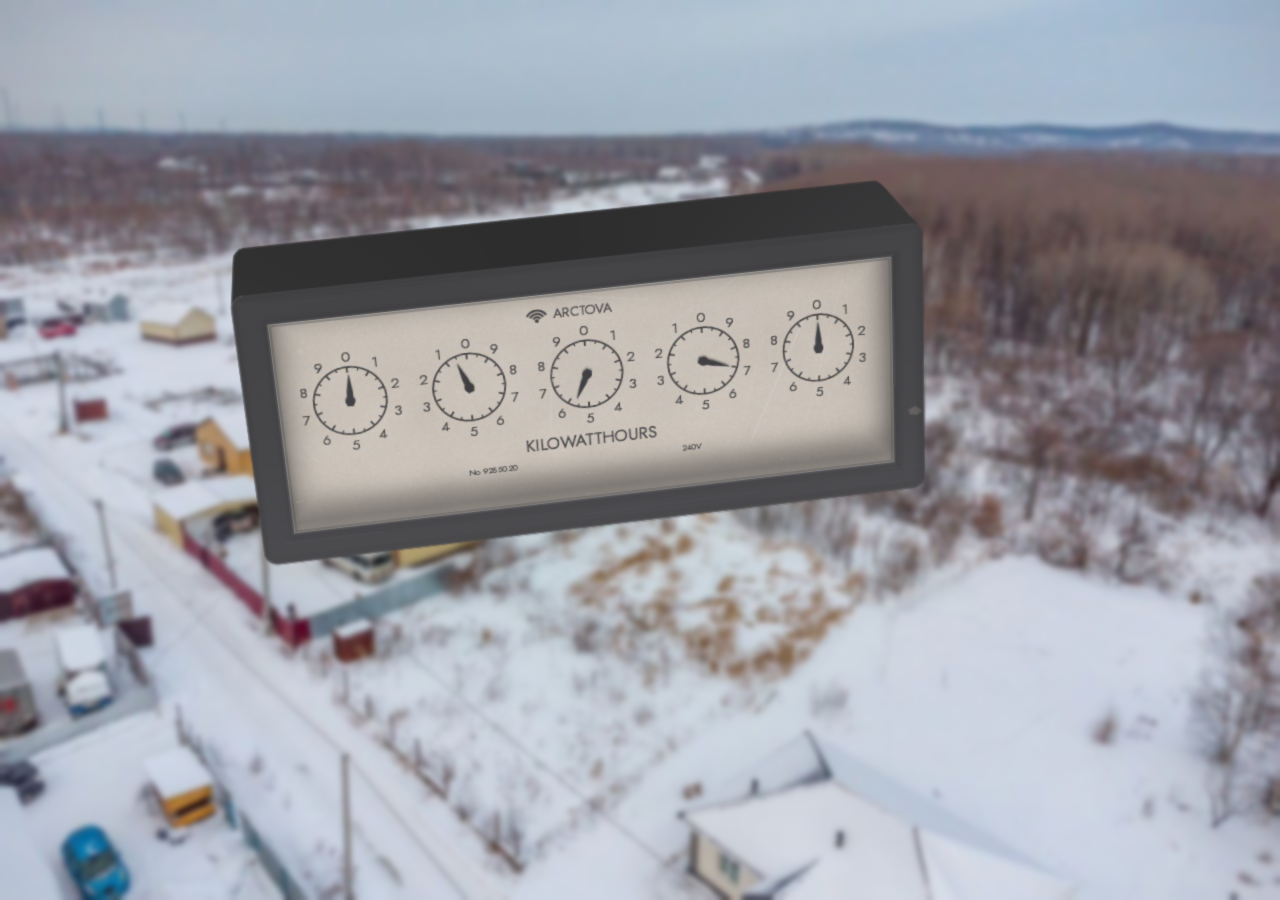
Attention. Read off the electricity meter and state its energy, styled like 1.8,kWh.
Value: 570,kWh
